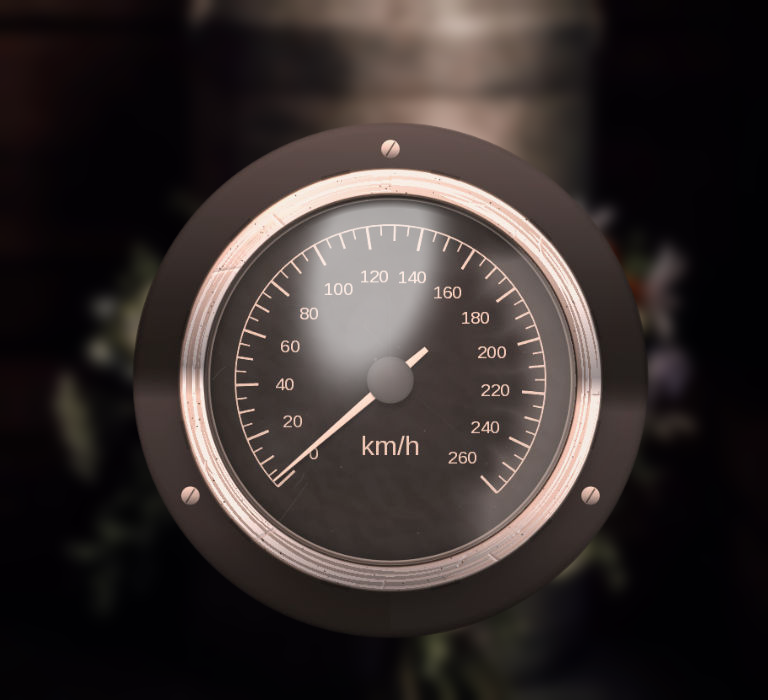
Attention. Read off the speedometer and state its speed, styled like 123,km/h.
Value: 2.5,km/h
